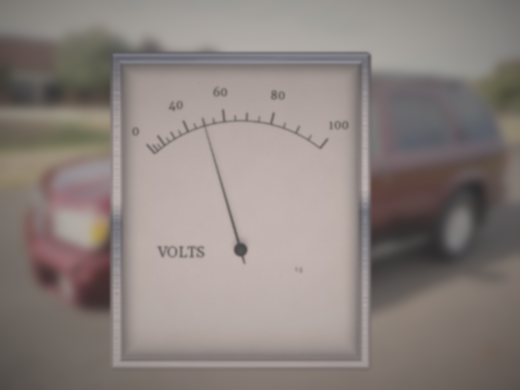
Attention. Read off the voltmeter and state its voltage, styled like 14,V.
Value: 50,V
